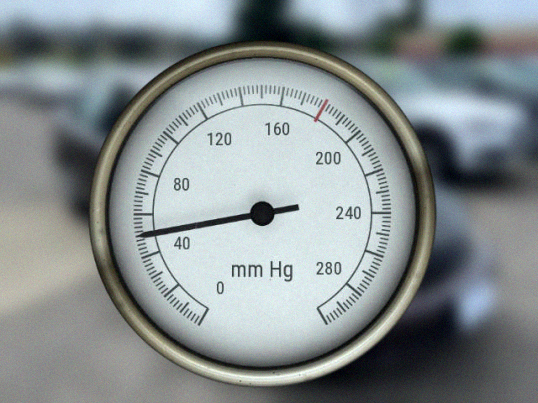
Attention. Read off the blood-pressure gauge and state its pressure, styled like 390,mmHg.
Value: 50,mmHg
